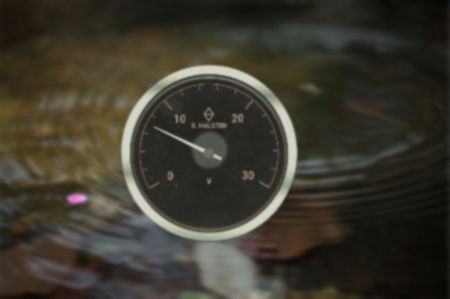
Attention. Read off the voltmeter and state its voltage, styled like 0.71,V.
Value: 7,V
